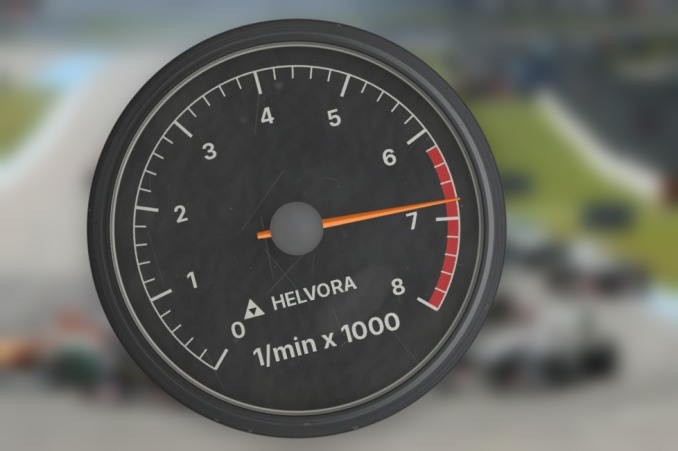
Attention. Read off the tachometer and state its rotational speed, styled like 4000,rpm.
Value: 6800,rpm
